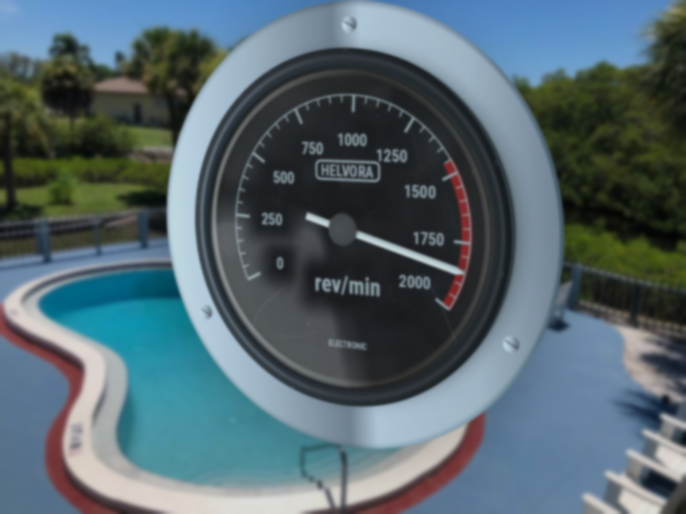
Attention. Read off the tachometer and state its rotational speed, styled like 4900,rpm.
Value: 1850,rpm
